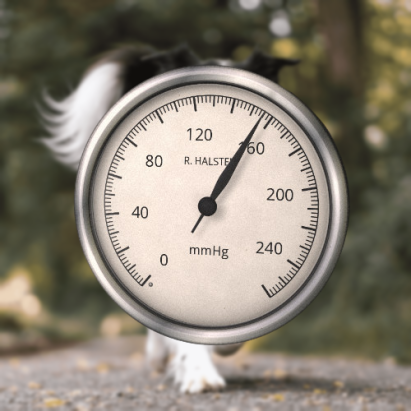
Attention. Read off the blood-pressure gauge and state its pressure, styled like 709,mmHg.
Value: 156,mmHg
